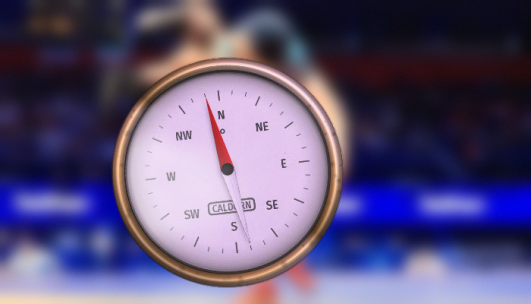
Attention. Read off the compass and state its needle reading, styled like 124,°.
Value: 350,°
